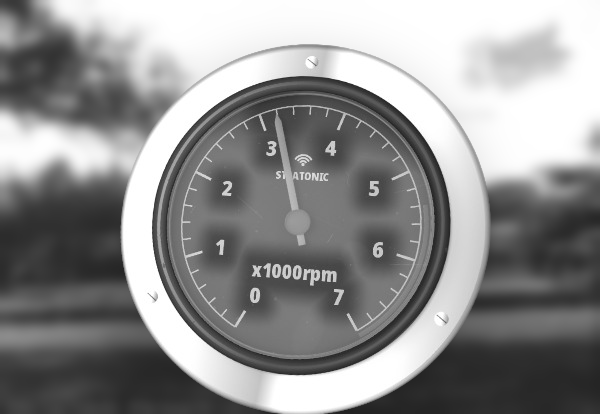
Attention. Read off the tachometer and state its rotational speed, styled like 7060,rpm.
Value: 3200,rpm
